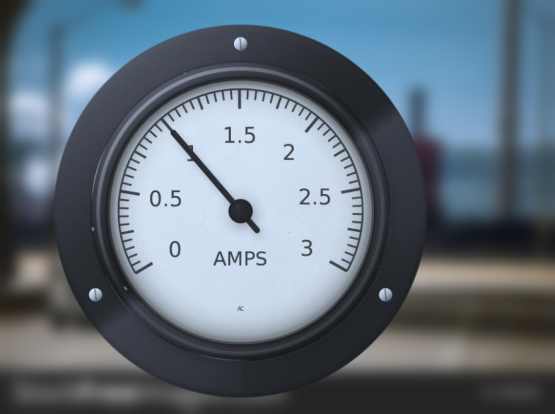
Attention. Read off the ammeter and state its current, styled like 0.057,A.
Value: 1,A
